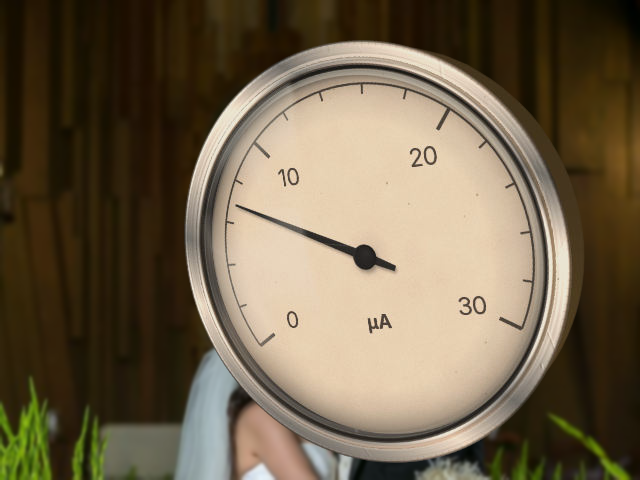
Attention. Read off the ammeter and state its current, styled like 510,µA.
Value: 7,µA
